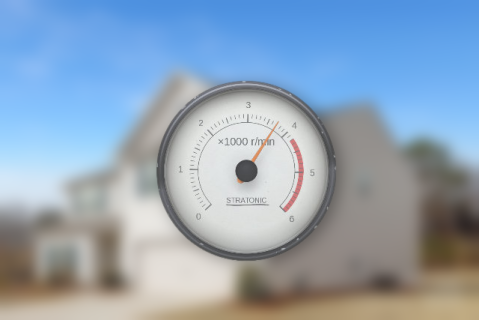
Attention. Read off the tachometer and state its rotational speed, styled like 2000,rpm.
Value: 3700,rpm
